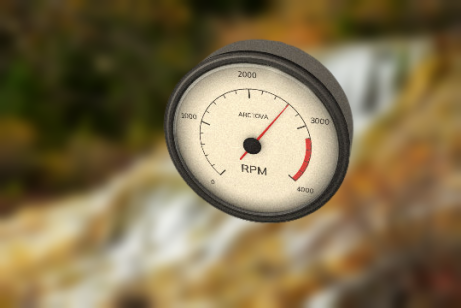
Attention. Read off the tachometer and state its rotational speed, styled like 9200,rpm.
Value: 2600,rpm
